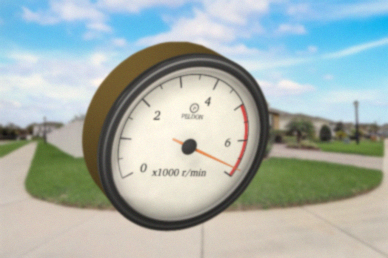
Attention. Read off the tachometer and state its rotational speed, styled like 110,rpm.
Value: 6750,rpm
